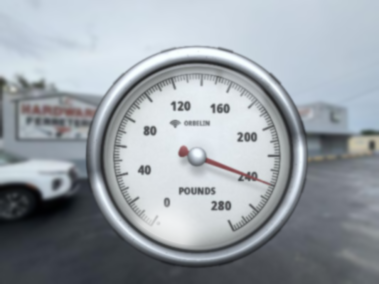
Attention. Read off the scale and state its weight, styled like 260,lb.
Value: 240,lb
